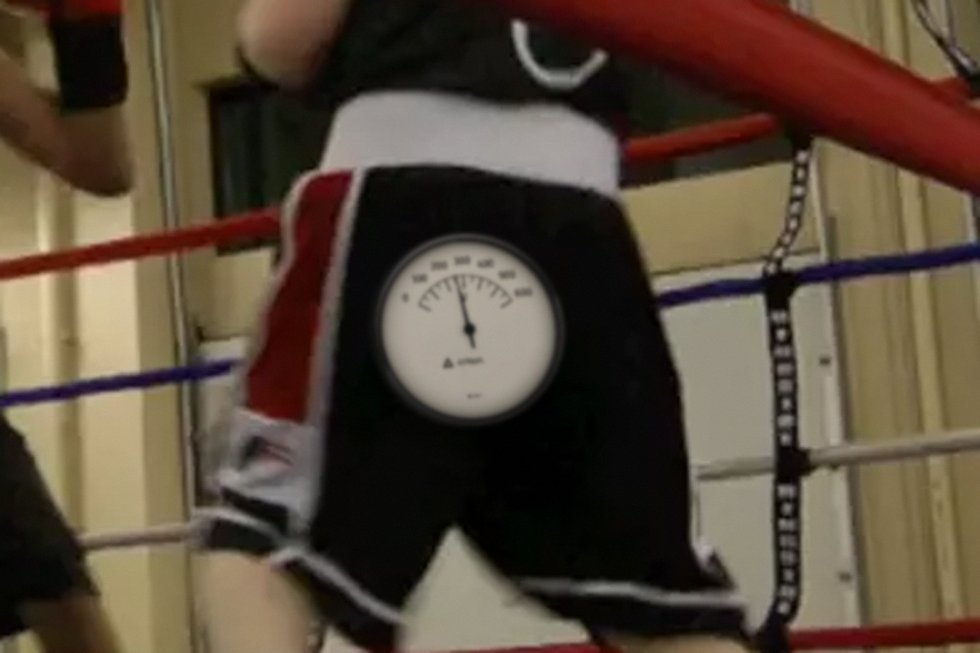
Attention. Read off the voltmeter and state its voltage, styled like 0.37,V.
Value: 250,V
